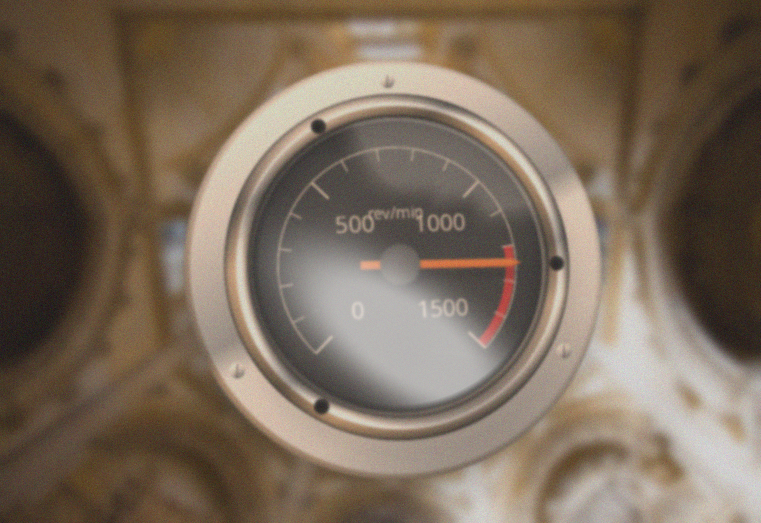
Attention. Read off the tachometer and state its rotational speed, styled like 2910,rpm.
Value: 1250,rpm
